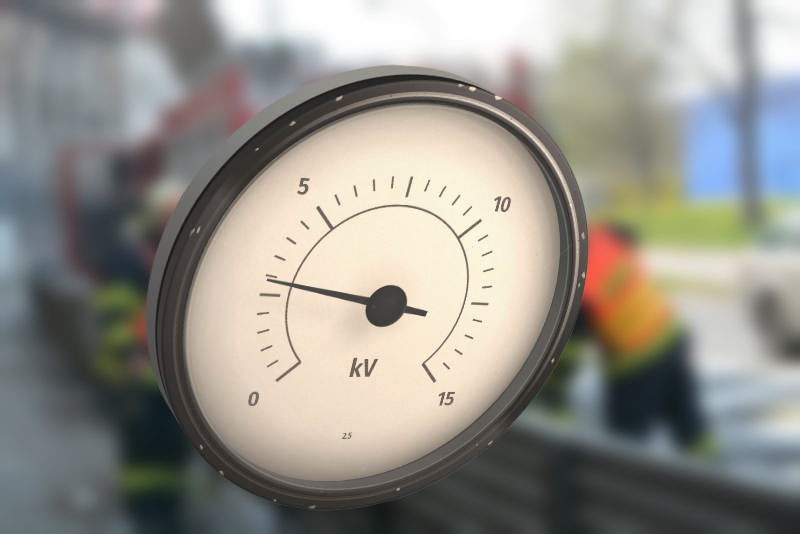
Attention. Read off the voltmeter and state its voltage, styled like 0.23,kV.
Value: 3,kV
